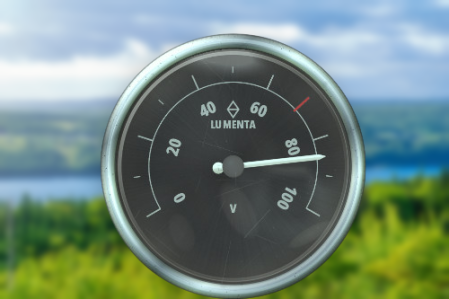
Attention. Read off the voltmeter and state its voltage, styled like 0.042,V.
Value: 85,V
